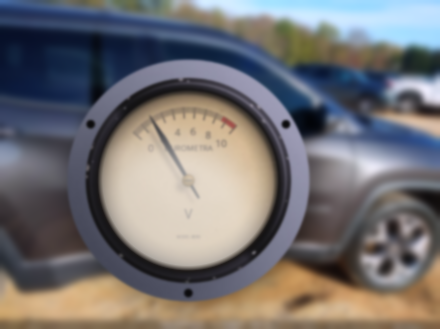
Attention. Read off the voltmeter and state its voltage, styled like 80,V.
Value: 2,V
